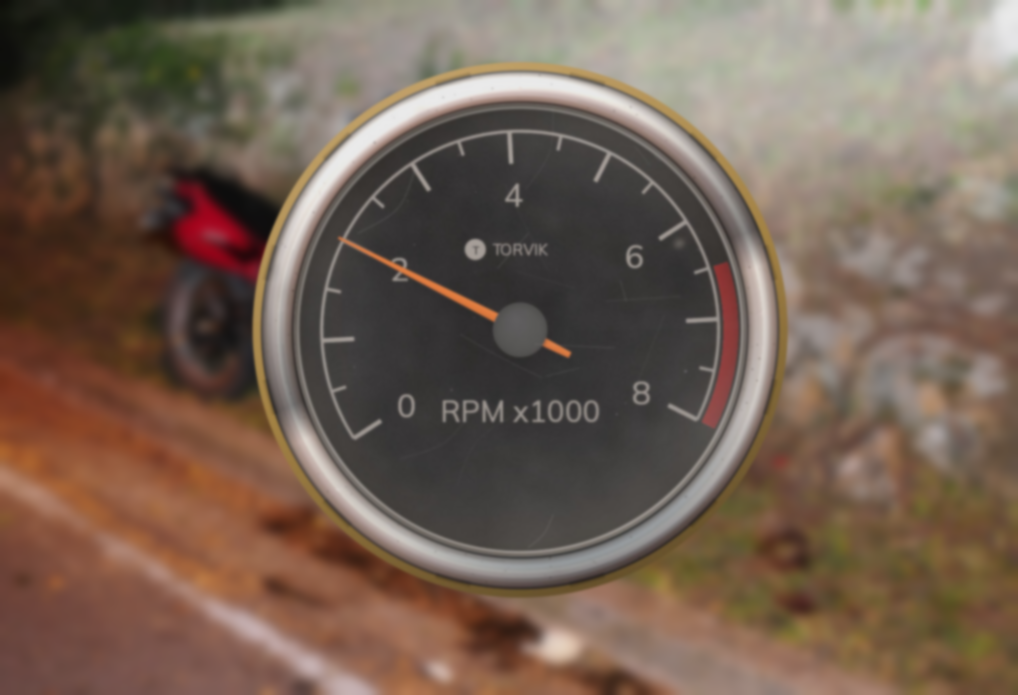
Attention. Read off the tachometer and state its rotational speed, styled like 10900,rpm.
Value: 2000,rpm
